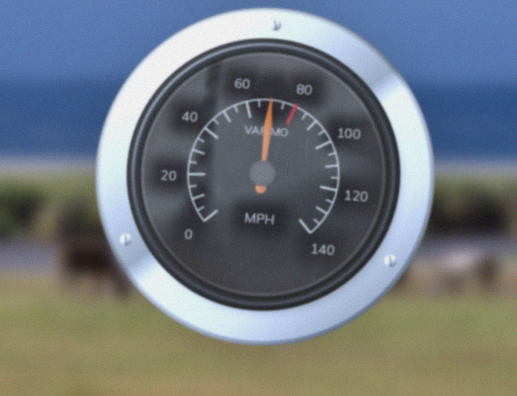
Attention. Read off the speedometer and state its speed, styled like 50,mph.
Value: 70,mph
